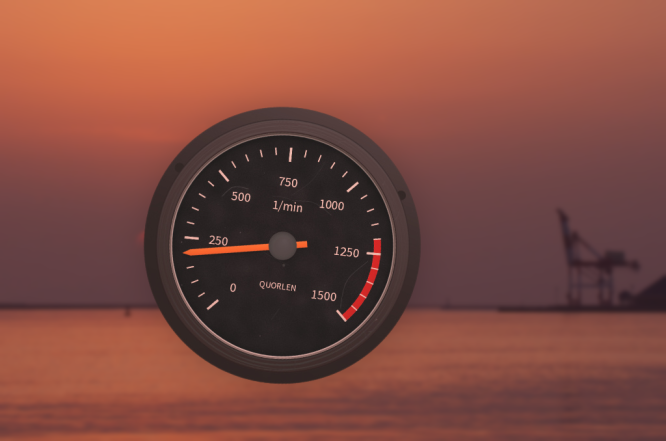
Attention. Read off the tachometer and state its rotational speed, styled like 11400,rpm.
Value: 200,rpm
